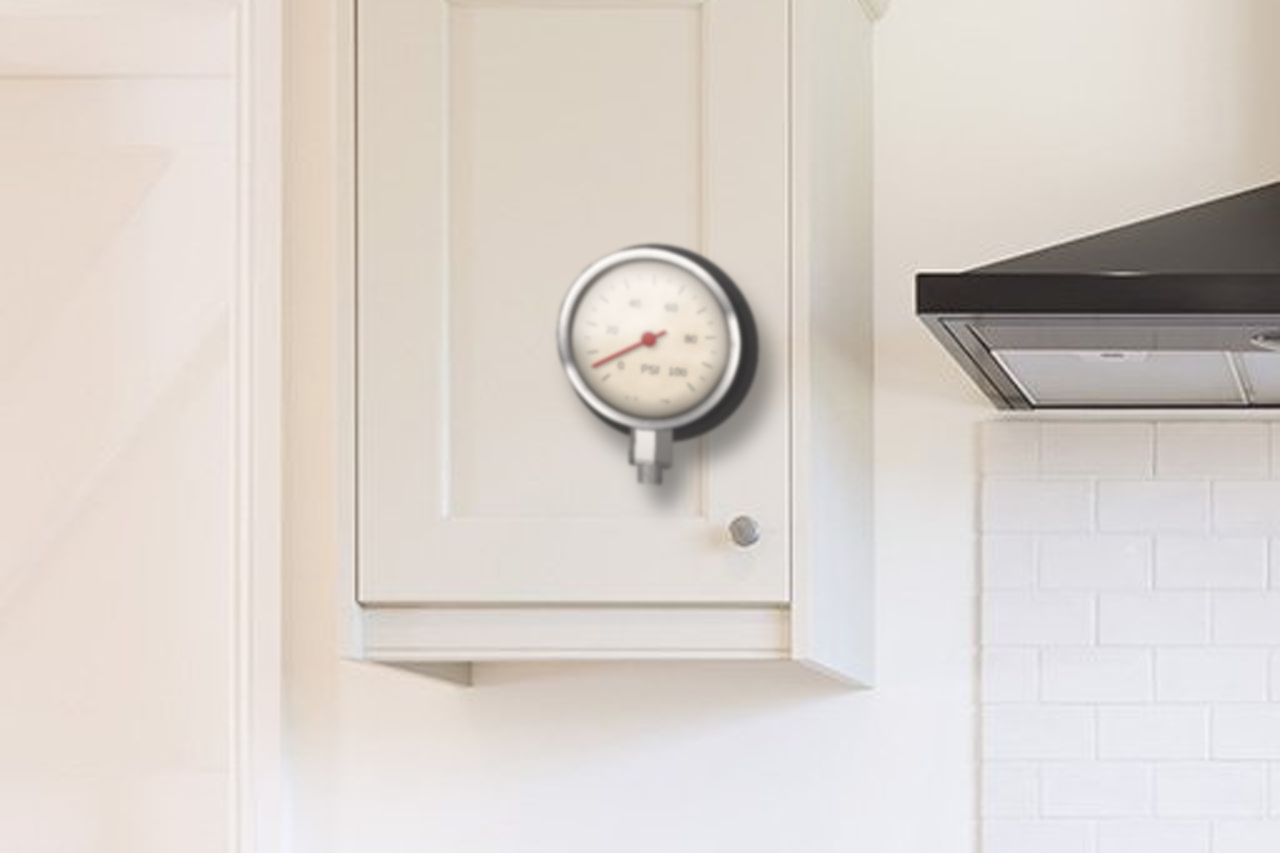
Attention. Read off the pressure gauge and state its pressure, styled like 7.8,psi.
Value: 5,psi
